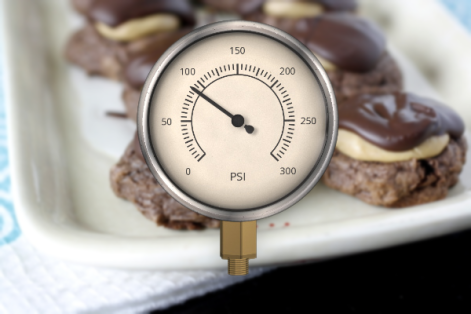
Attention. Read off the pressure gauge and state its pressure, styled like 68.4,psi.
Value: 90,psi
